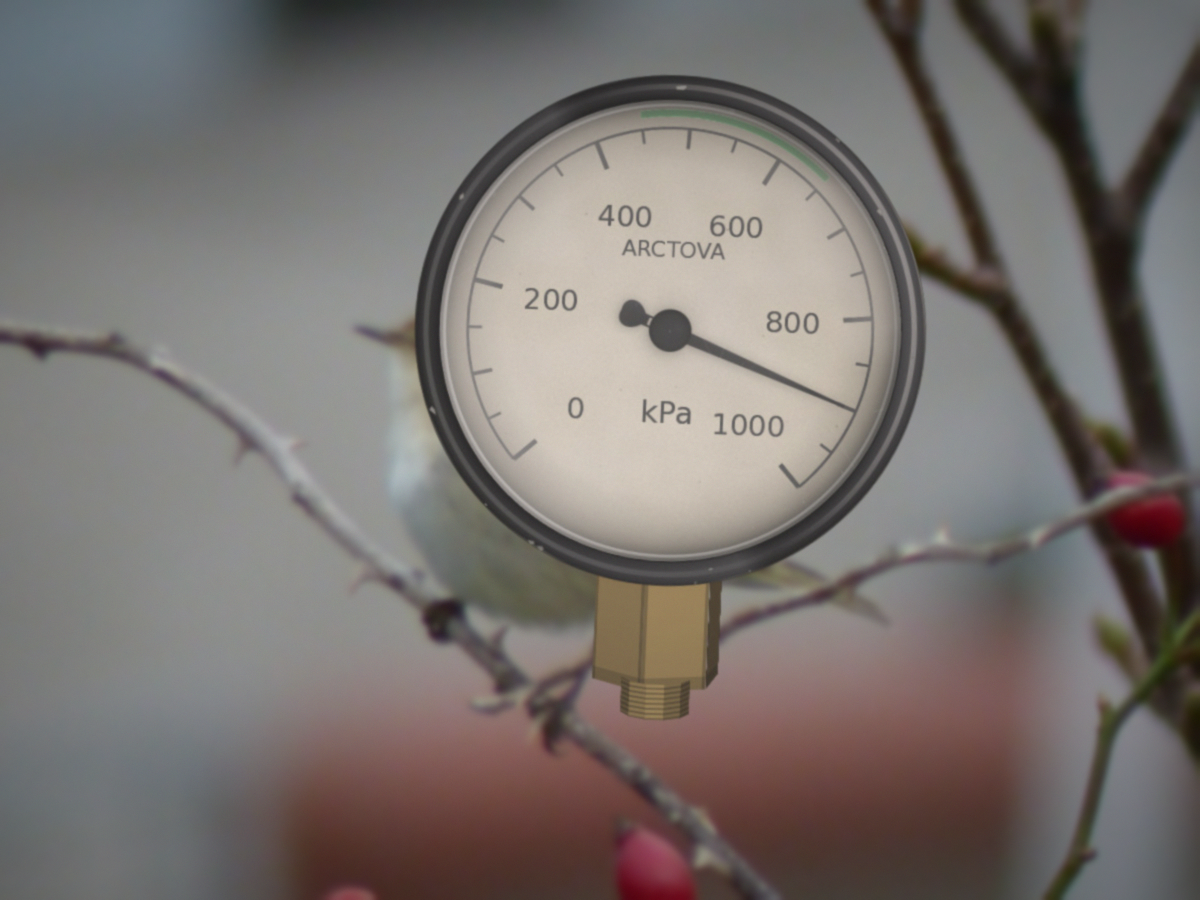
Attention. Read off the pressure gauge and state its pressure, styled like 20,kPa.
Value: 900,kPa
